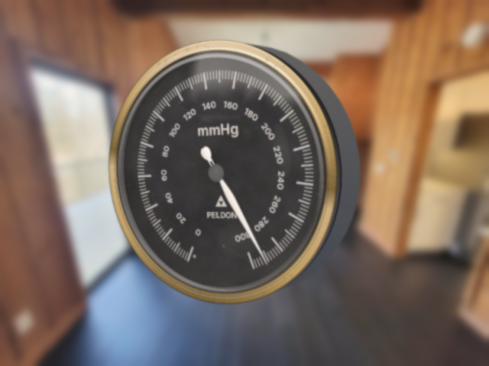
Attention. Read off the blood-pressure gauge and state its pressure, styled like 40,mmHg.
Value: 290,mmHg
